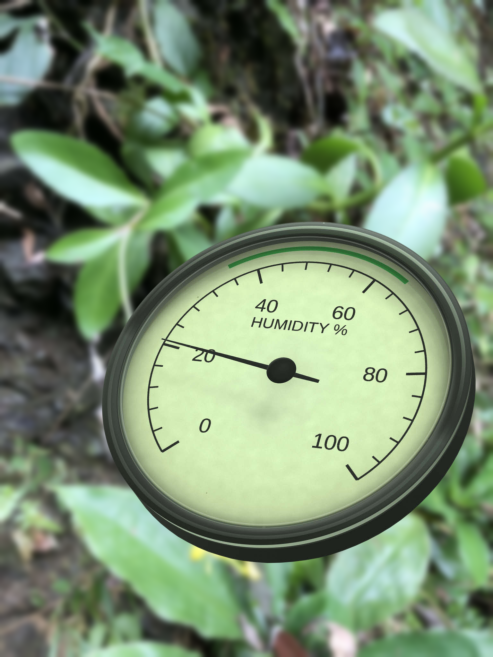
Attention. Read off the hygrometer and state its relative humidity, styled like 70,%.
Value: 20,%
